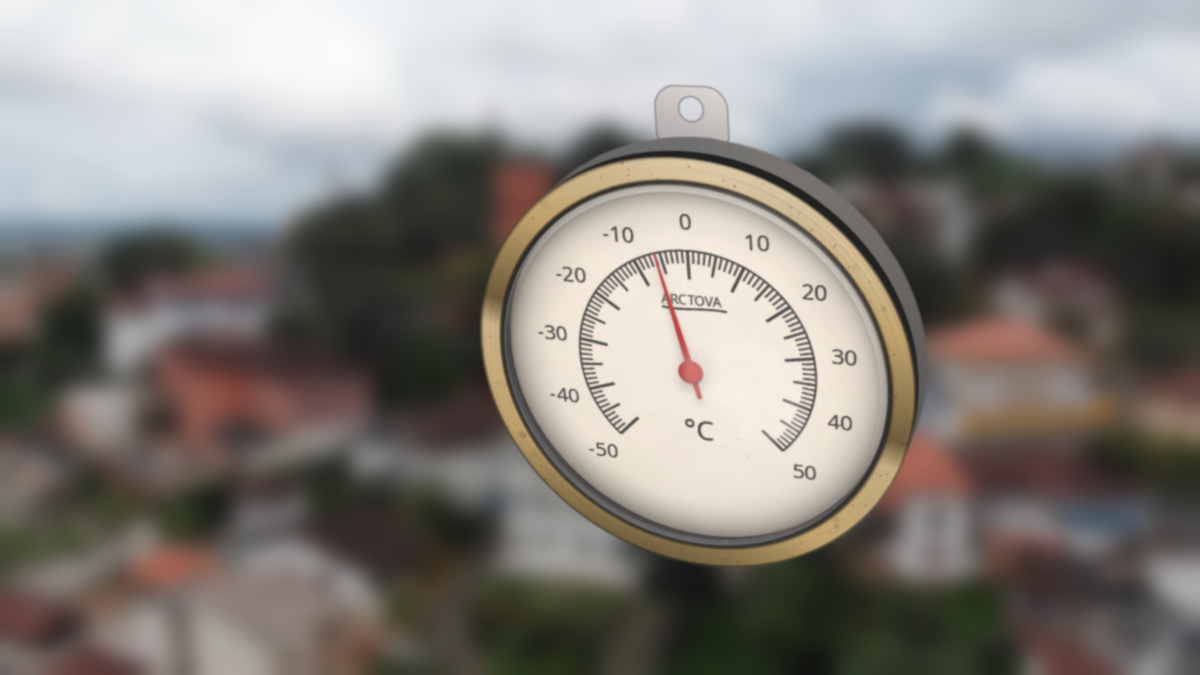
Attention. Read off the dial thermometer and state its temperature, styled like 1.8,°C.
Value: -5,°C
